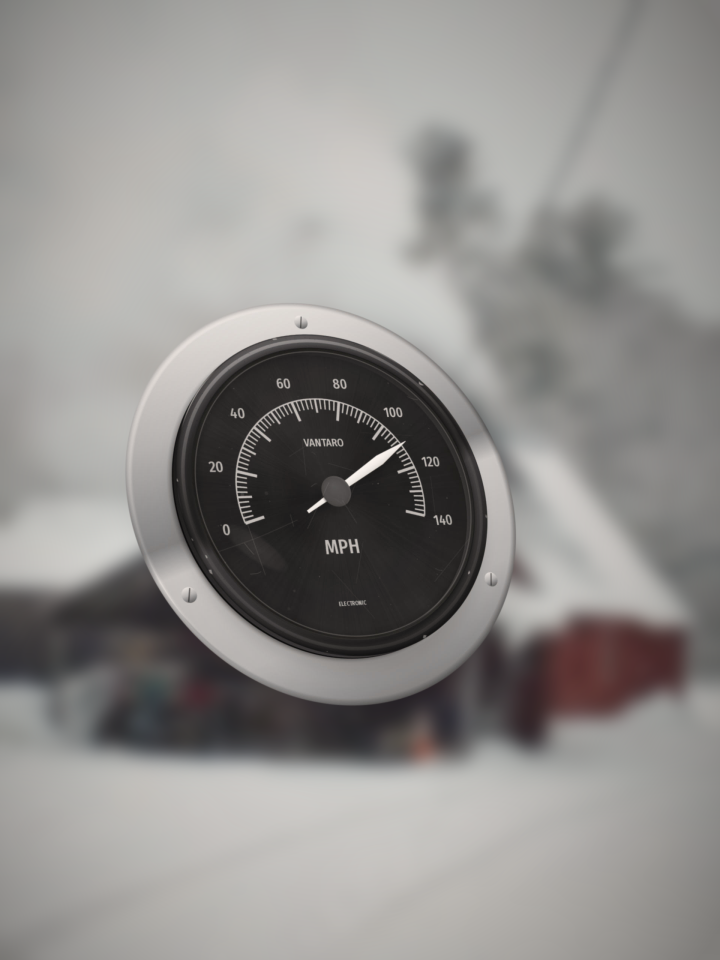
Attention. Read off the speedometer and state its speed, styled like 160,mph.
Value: 110,mph
